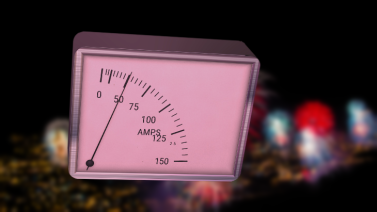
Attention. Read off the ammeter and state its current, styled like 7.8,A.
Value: 50,A
